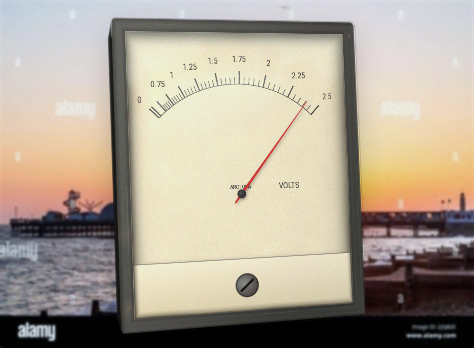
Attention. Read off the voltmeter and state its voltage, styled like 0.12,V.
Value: 2.4,V
